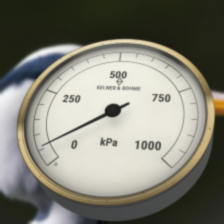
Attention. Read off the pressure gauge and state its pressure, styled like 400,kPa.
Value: 50,kPa
